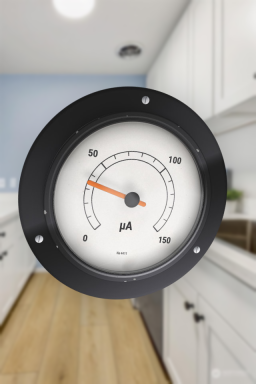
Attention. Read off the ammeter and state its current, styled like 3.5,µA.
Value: 35,µA
